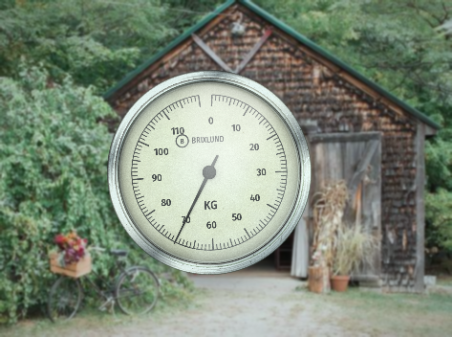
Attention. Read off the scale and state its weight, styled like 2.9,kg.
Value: 70,kg
